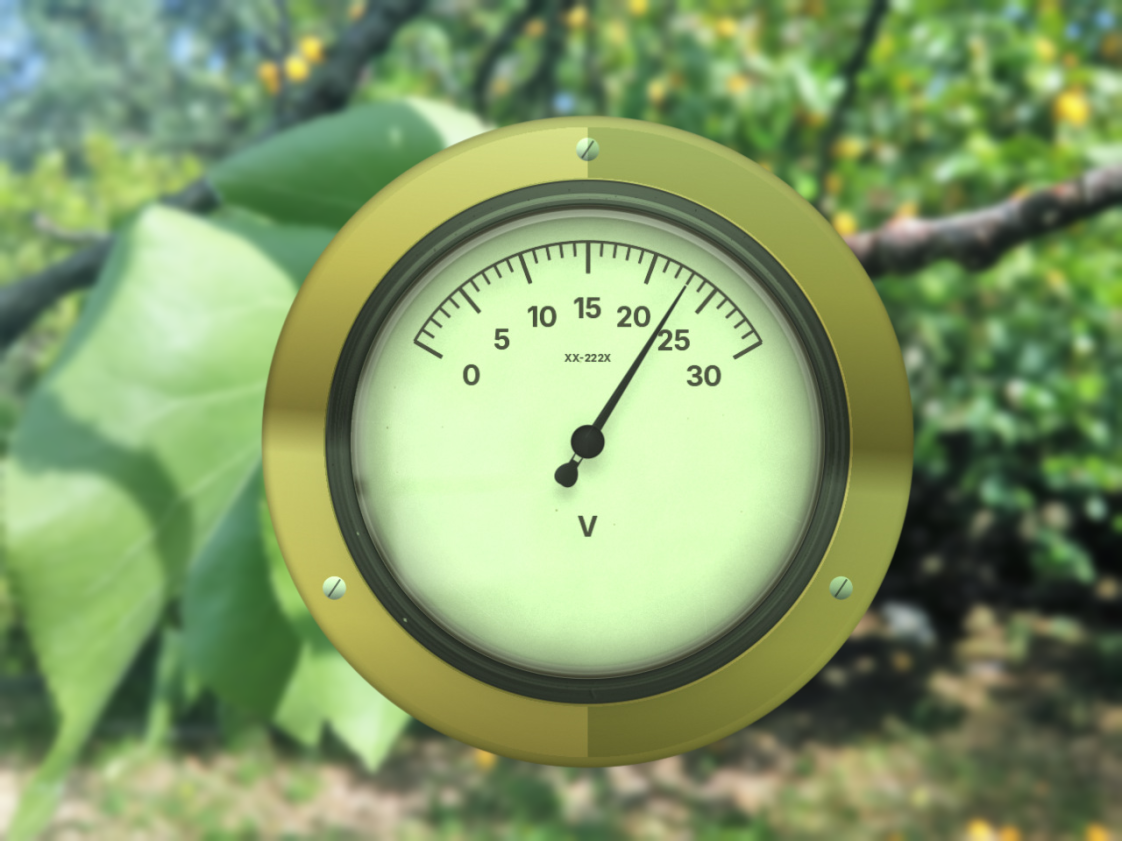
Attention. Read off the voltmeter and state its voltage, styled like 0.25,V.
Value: 23,V
